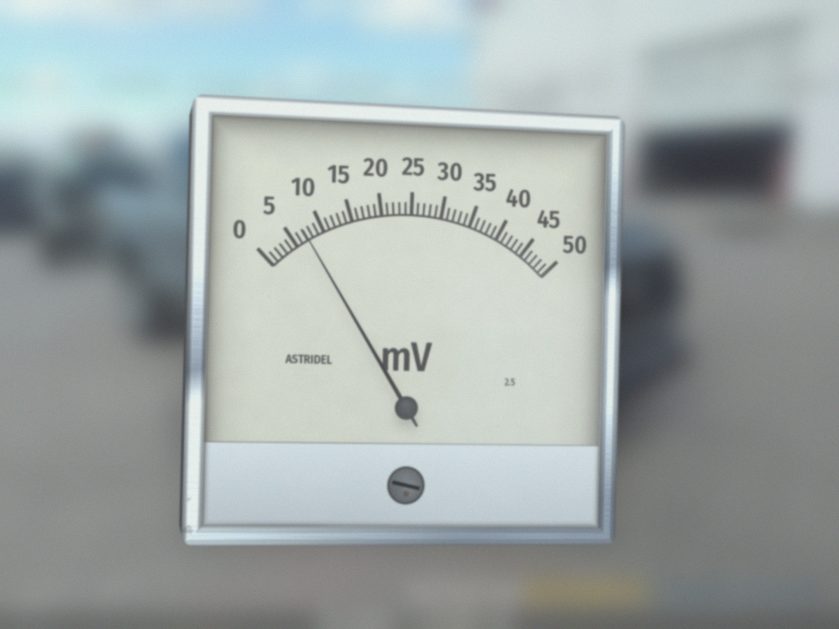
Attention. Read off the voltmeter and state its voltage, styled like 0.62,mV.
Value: 7,mV
